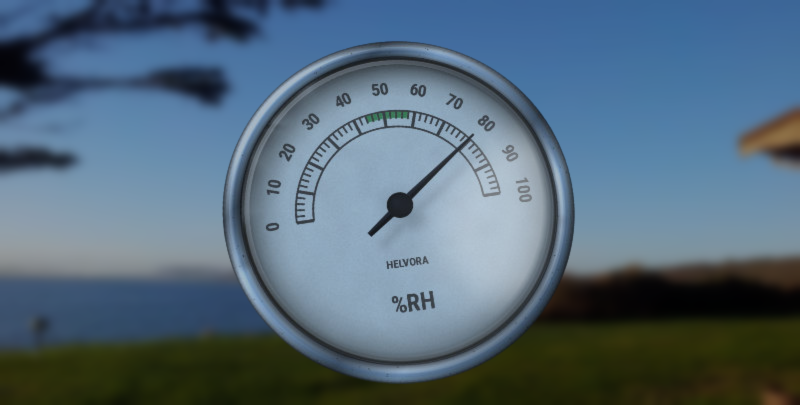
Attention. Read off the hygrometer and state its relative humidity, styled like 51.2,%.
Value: 80,%
